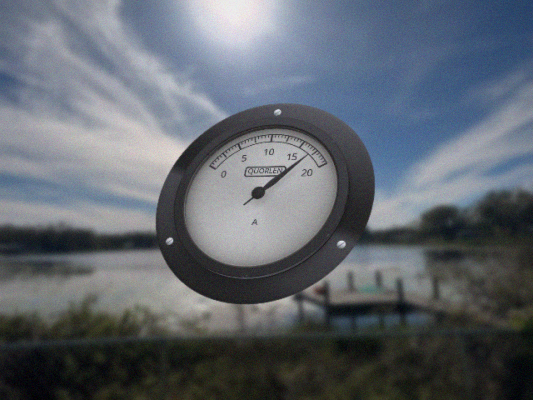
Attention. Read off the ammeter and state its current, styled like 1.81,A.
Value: 17.5,A
